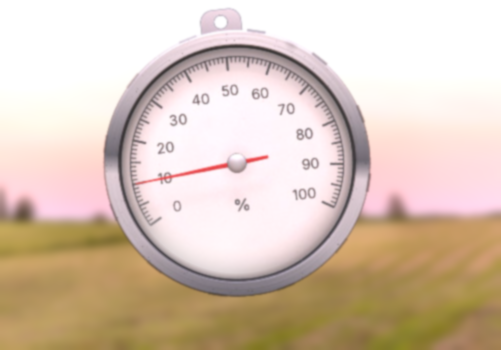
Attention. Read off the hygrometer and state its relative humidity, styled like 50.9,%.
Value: 10,%
